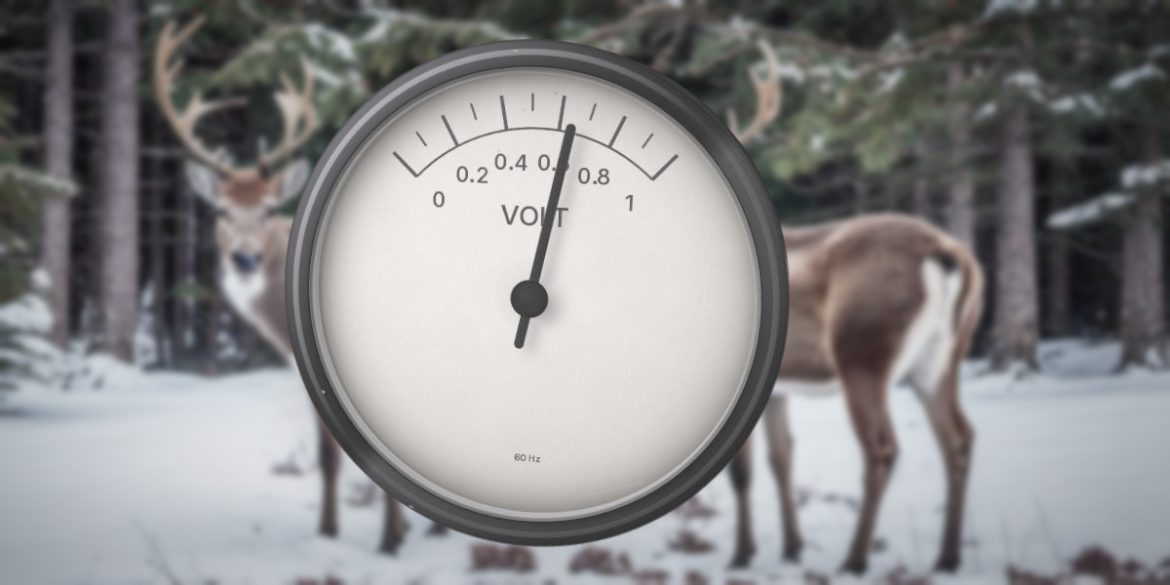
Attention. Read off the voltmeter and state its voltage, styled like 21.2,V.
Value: 0.65,V
